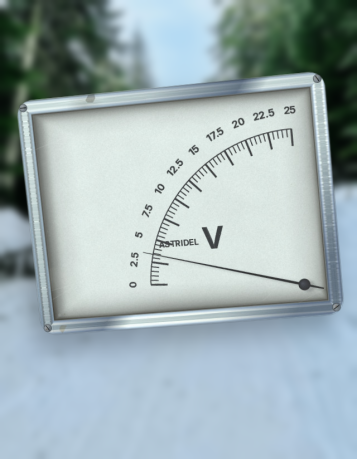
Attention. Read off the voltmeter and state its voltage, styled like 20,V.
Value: 3.5,V
